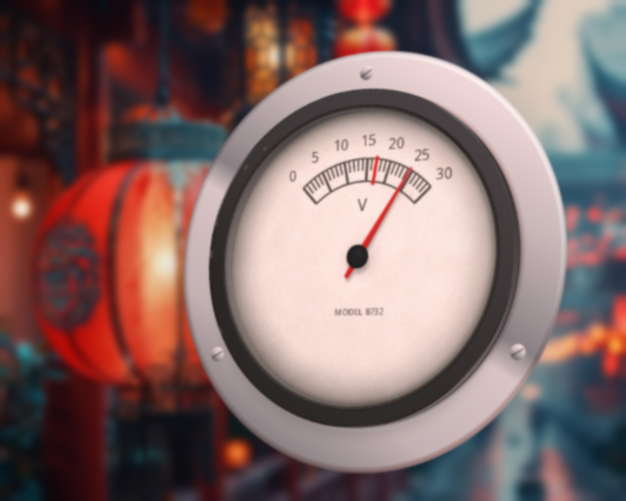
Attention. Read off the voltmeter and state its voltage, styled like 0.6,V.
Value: 25,V
